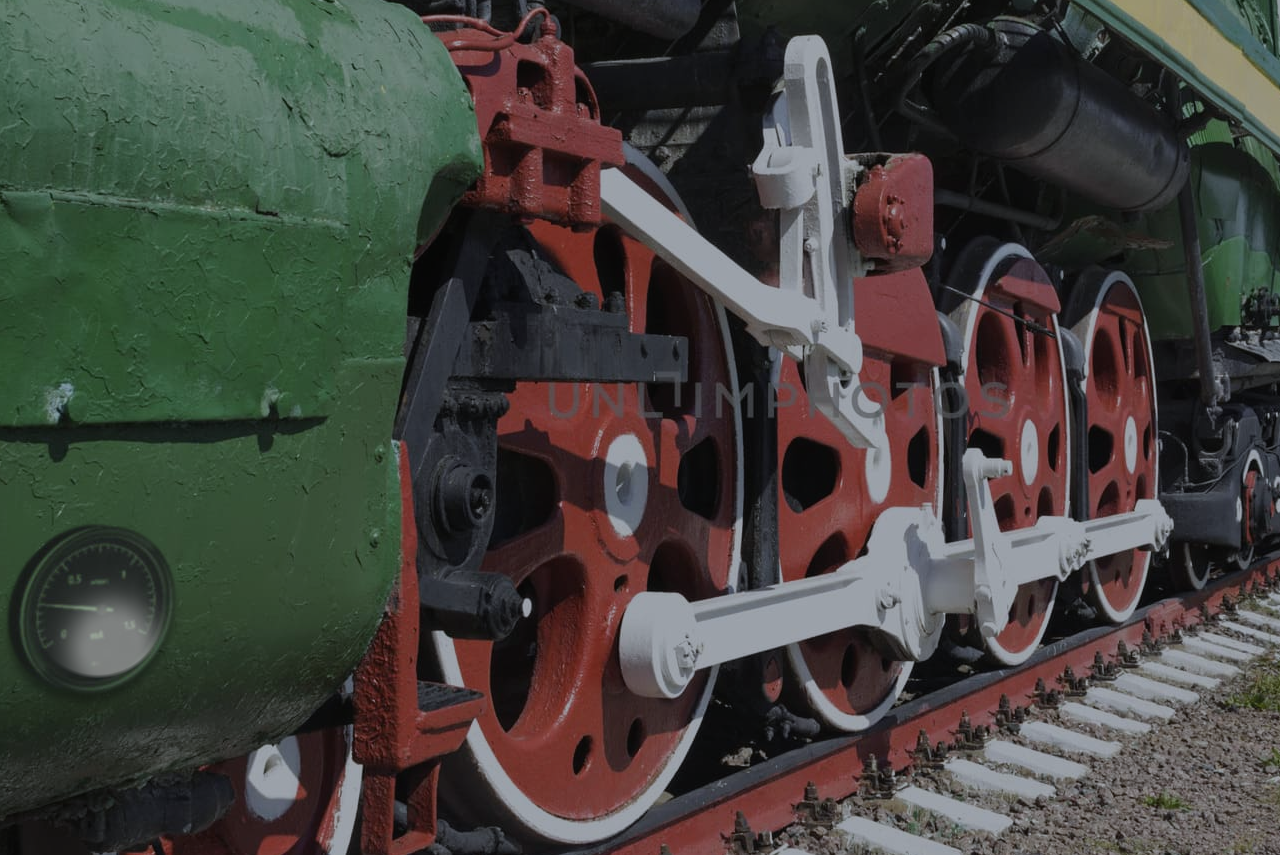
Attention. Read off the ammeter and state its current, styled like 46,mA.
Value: 0.25,mA
